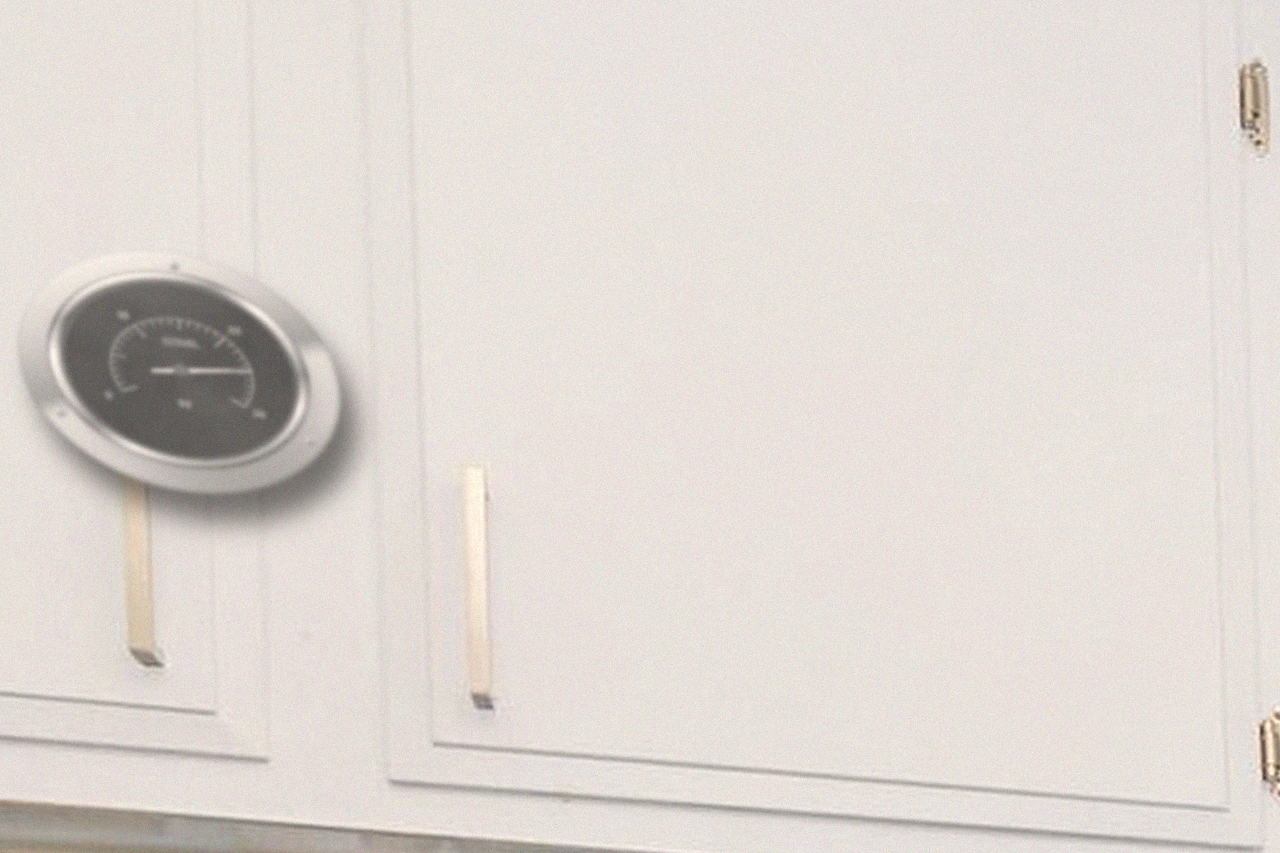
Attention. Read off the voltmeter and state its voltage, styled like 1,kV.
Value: 25,kV
